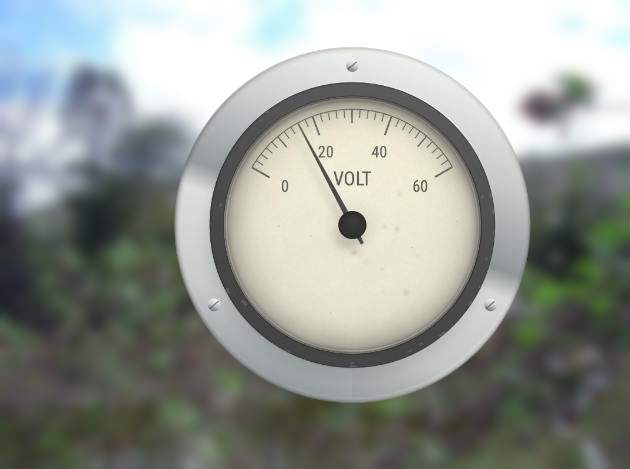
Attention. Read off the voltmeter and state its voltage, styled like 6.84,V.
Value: 16,V
